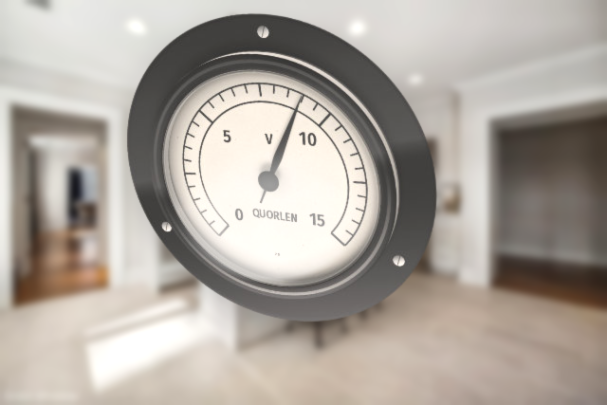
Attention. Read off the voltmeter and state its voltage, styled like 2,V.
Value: 9,V
